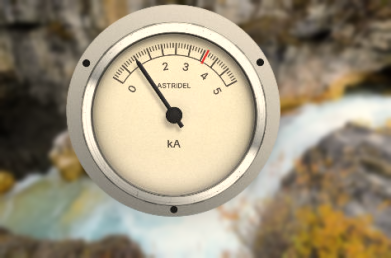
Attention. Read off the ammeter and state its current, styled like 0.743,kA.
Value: 1,kA
